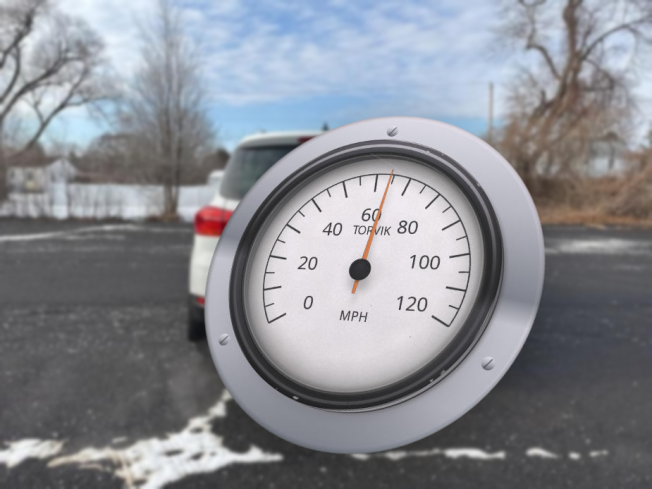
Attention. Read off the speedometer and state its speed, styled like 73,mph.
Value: 65,mph
